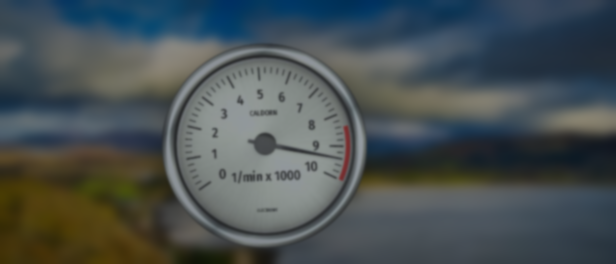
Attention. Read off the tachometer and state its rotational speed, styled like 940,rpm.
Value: 9400,rpm
